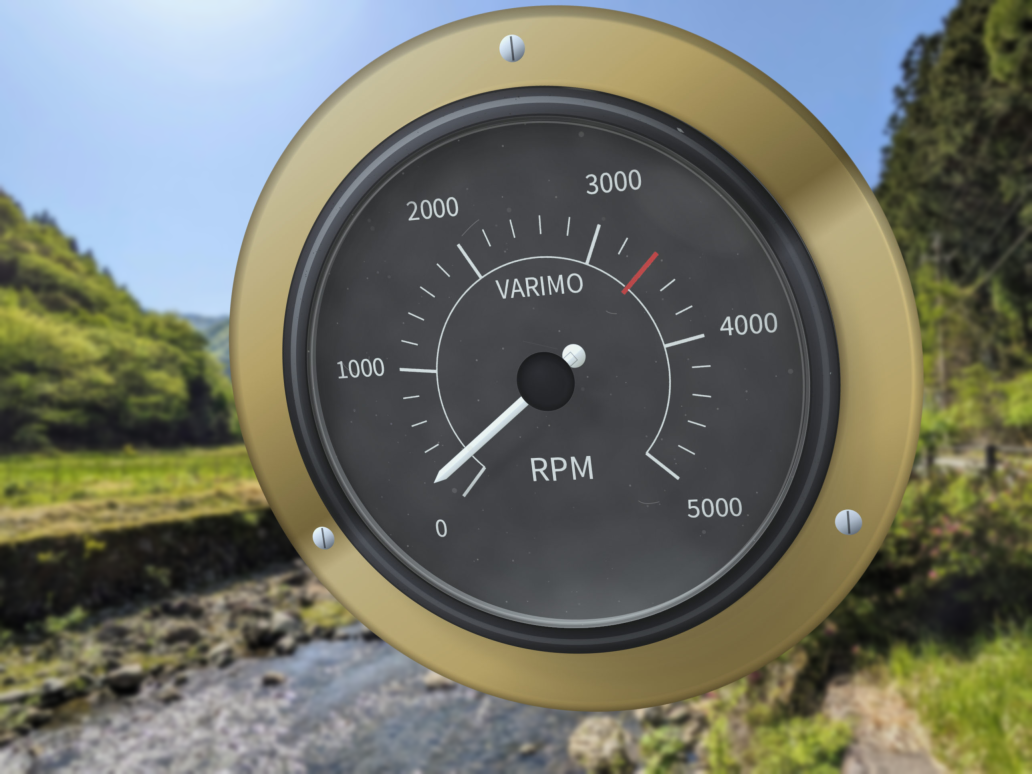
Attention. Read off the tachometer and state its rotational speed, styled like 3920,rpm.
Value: 200,rpm
